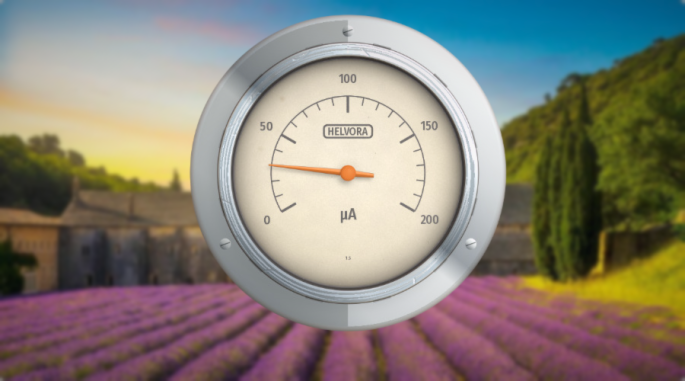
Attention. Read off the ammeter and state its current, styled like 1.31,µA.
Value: 30,µA
